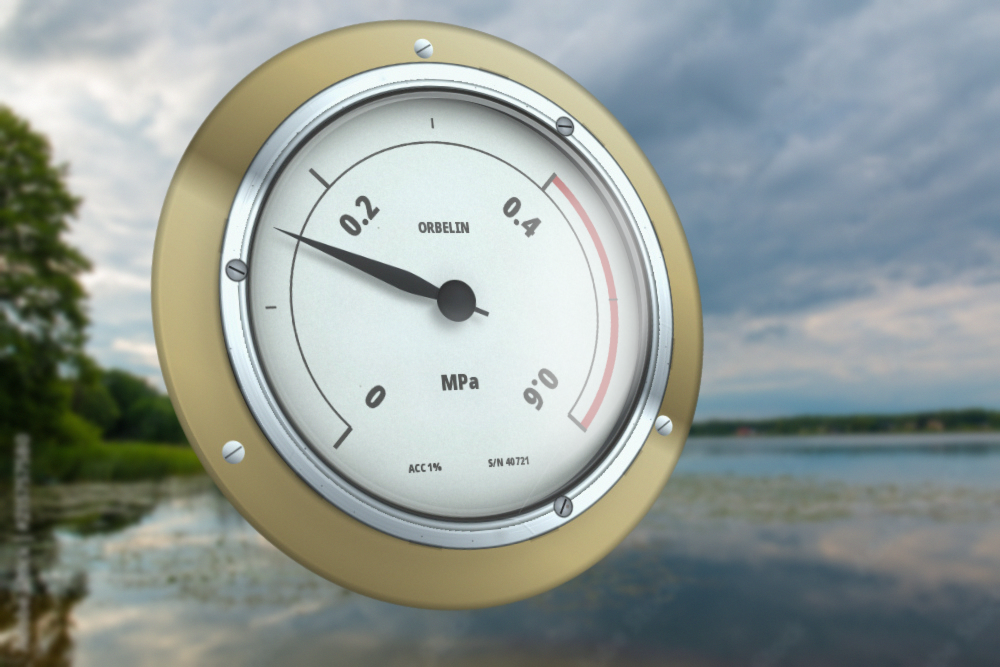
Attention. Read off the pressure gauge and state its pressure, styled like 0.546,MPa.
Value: 0.15,MPa
